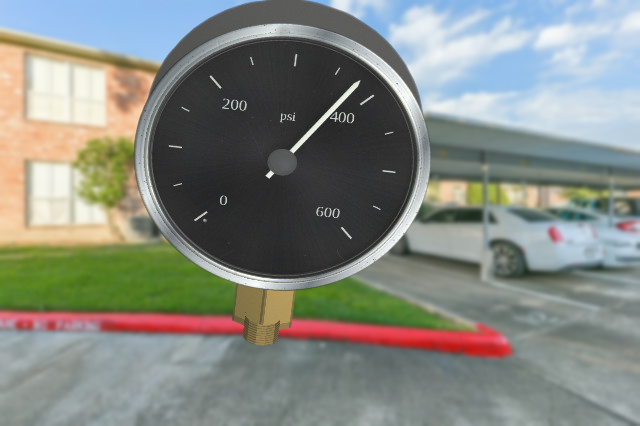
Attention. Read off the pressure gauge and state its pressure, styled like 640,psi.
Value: 375,psi
